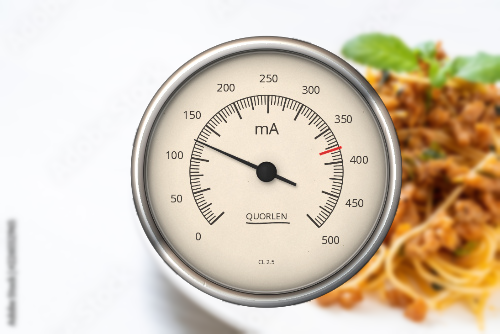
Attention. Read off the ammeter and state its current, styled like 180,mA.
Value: 125,mA
